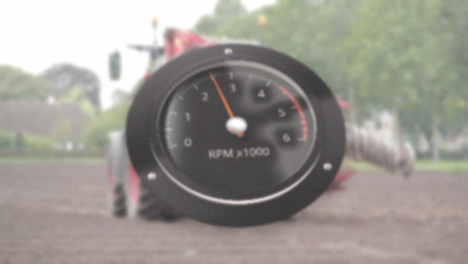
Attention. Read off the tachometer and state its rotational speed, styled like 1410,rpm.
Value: 2500,rpm
